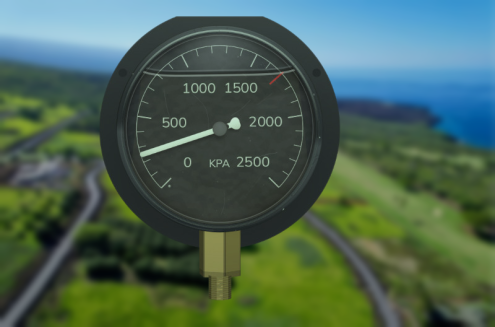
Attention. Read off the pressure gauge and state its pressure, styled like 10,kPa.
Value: 250,kPa
